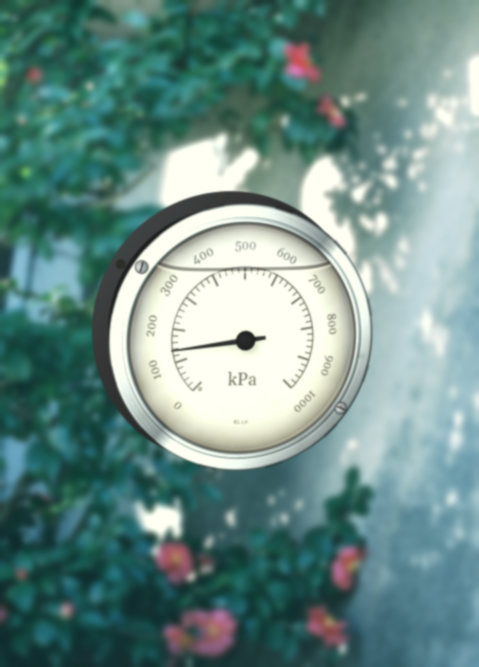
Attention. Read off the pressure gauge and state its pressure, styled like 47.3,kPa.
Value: 140,kPa
